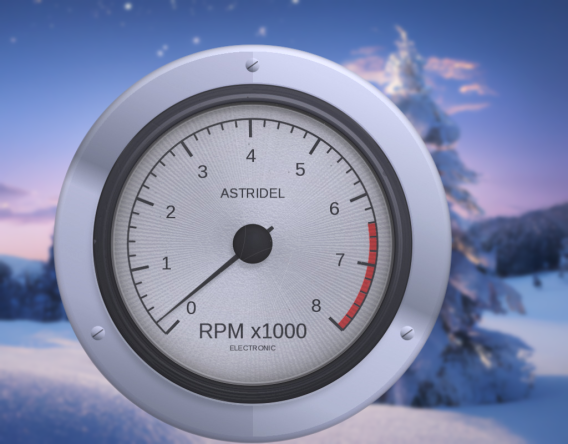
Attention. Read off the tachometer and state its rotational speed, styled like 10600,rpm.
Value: 200,rpm
